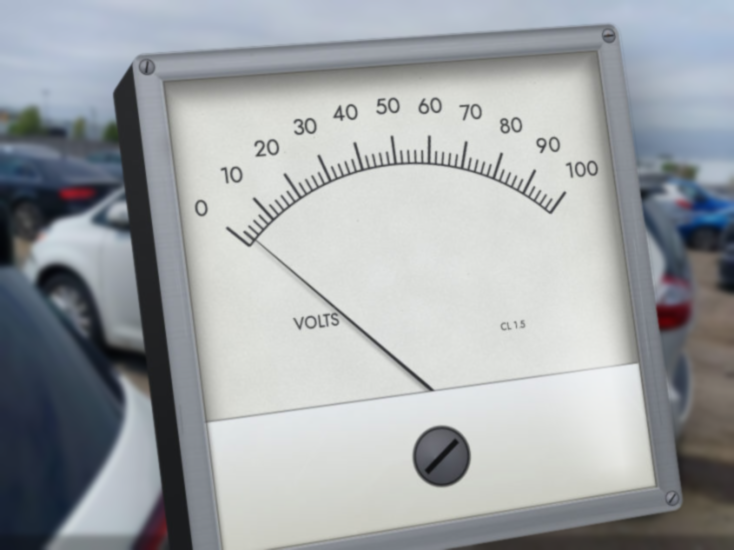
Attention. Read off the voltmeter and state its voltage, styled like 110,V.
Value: 2,V
